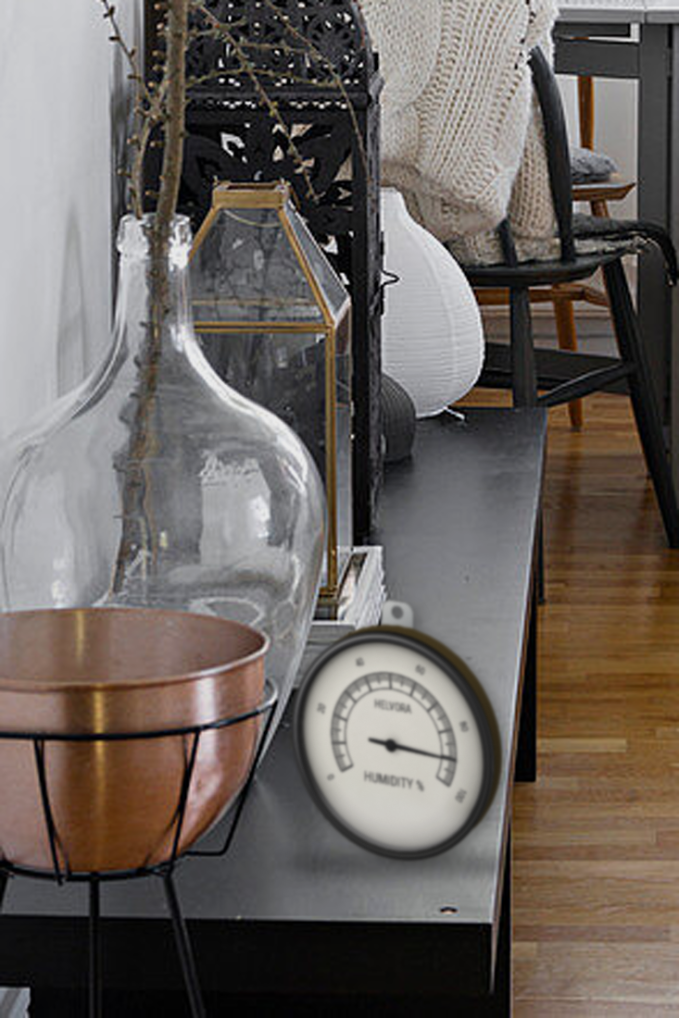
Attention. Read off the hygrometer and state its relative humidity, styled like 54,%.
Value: 90,%
